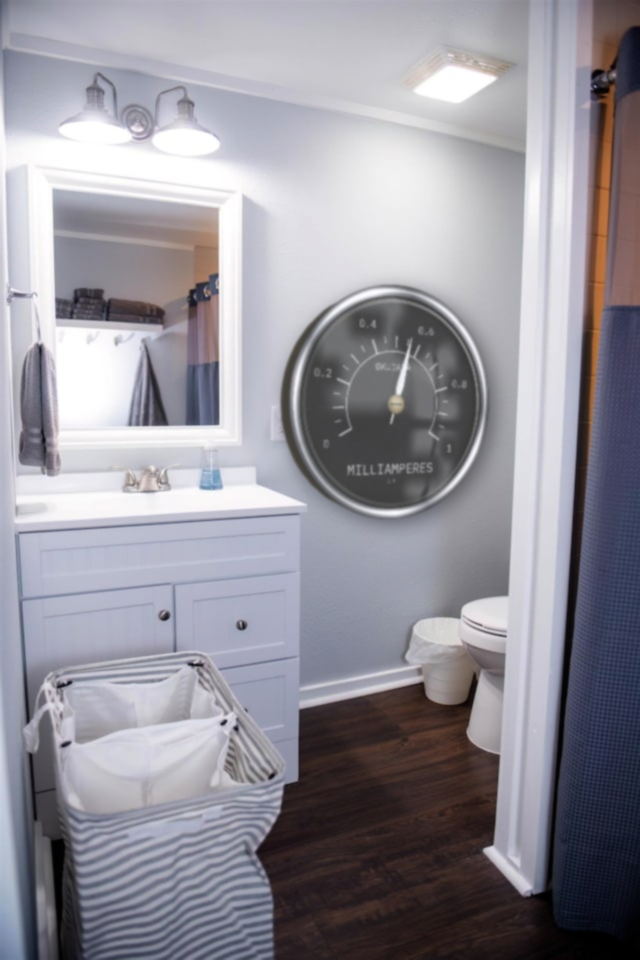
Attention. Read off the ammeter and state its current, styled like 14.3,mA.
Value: 0.55,mA
